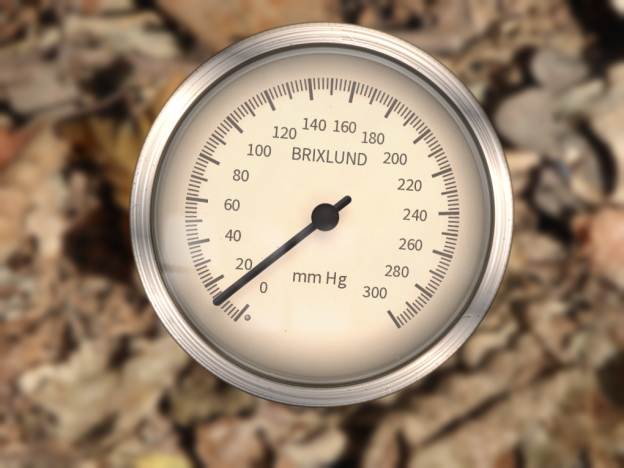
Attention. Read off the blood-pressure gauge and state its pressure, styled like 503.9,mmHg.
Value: 12,mmHg
